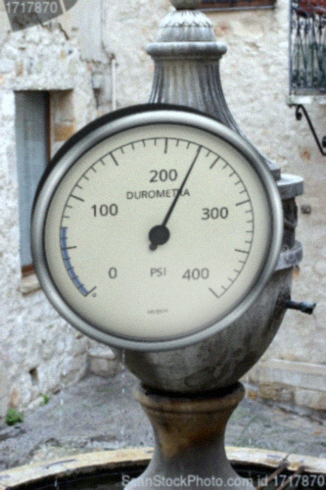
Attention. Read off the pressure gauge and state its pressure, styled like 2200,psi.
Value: 230,psi
